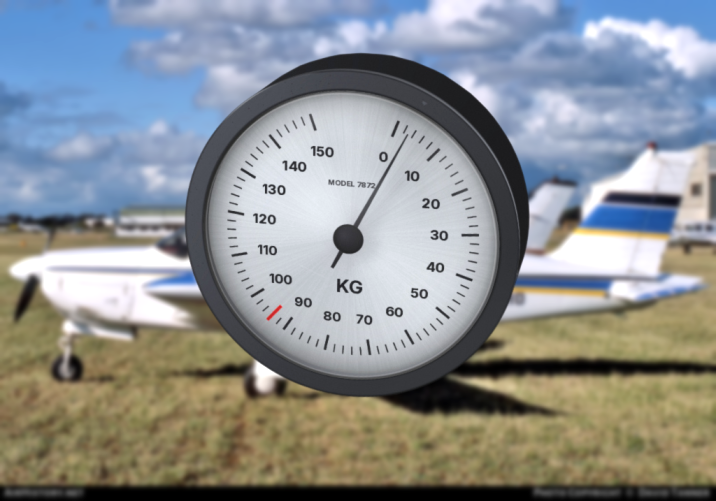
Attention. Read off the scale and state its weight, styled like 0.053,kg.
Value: 3,kg
